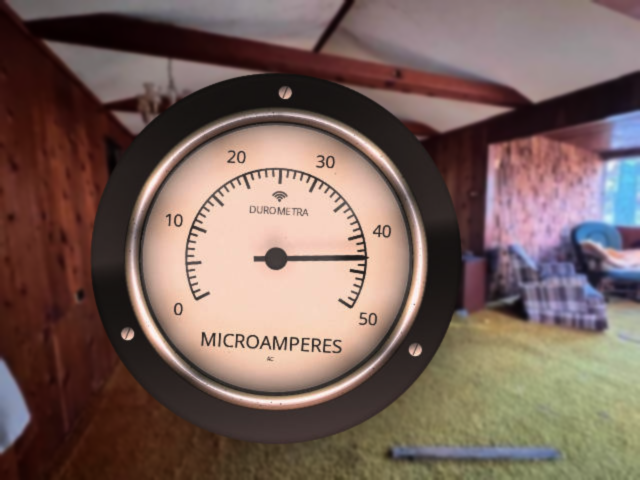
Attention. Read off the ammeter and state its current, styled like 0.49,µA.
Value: 43,µA
